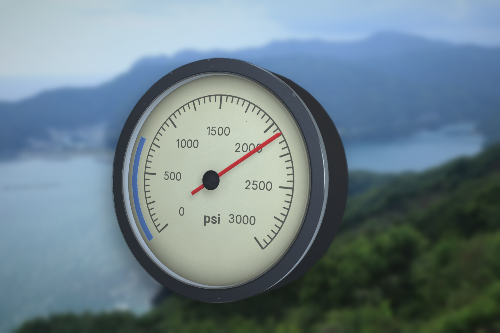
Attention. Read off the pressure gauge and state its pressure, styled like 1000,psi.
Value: 2100,psi
